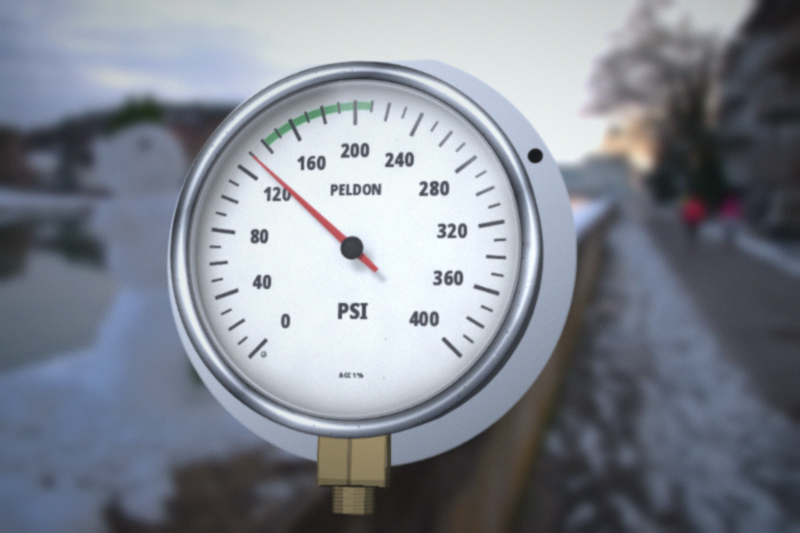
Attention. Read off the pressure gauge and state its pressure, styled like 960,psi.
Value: 130,psi
